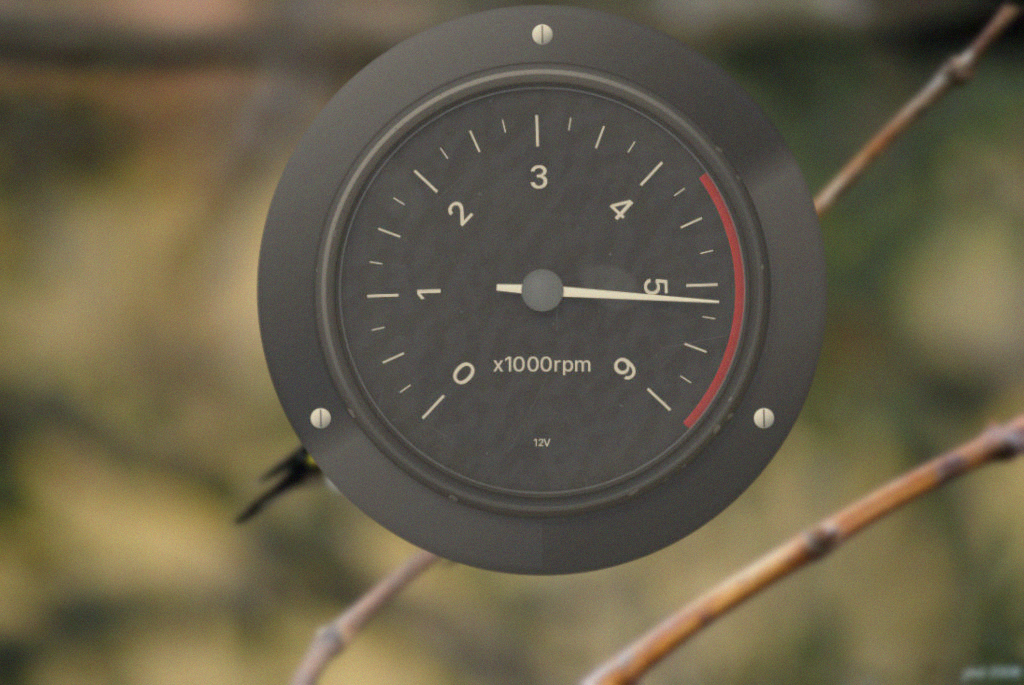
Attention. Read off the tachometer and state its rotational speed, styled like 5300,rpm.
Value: 5125,rpm
